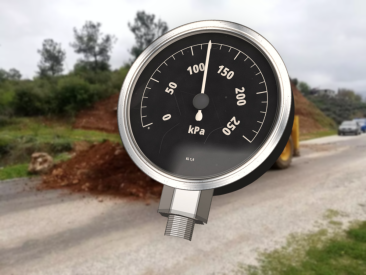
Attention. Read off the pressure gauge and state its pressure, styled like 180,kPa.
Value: 120,kPa
